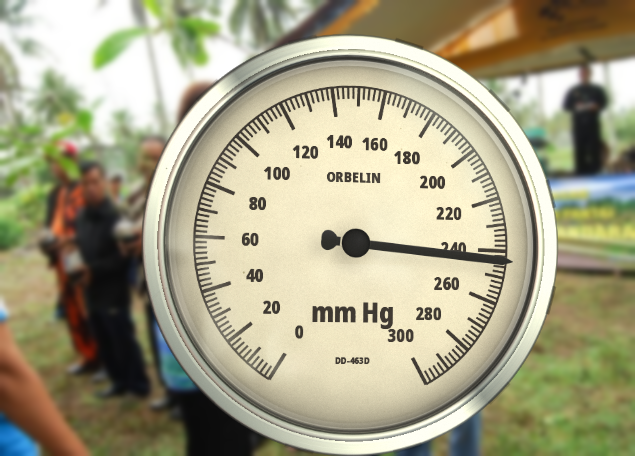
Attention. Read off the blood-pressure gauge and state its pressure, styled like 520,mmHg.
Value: 244,mmHg
